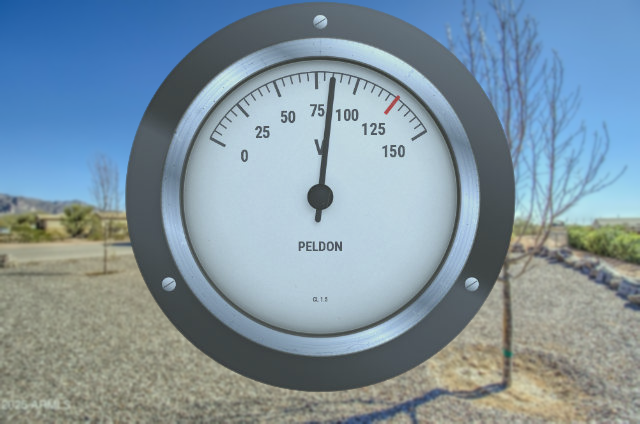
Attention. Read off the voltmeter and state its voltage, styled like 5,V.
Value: 85,V
